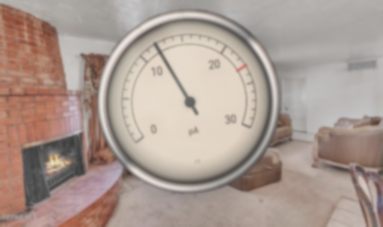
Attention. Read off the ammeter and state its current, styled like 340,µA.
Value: 12,µA
